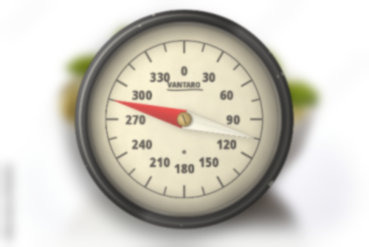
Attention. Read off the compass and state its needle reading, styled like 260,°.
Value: 285,°
